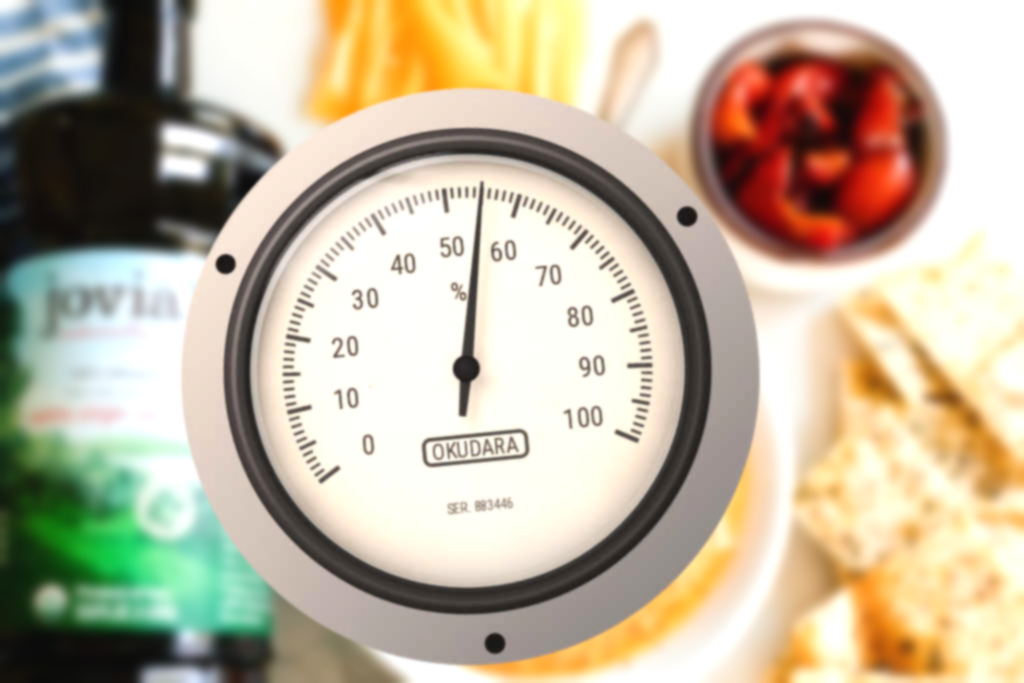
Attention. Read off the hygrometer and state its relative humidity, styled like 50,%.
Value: 55,%
